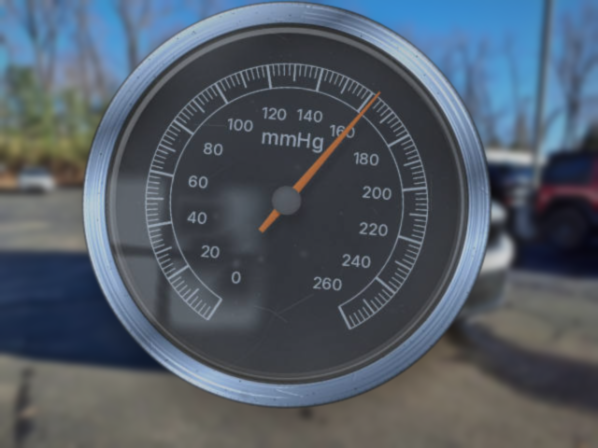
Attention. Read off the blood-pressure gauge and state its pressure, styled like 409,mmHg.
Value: 162,mmHg
